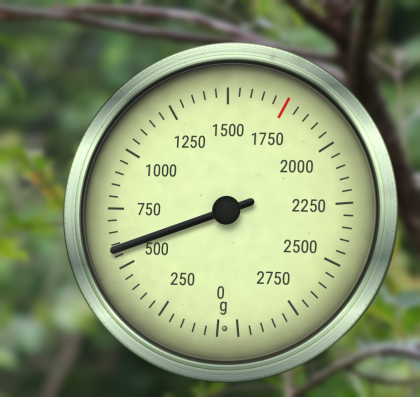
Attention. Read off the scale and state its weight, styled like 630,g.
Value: 575,g
